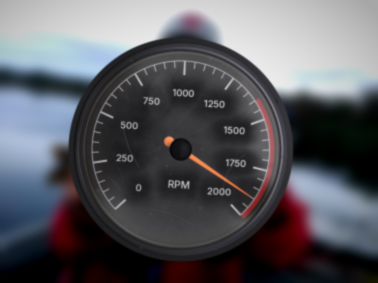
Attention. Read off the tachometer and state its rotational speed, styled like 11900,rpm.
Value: 1900,rpm
